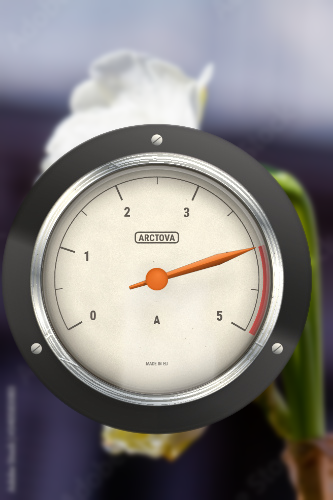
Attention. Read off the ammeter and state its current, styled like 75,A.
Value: 4,A
